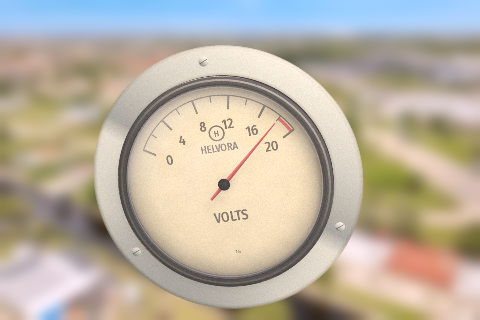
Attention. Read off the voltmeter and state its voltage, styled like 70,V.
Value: 18,V
